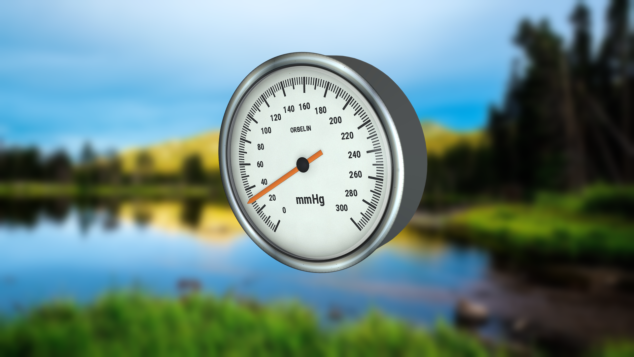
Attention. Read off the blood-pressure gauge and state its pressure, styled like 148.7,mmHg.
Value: 30,mmHg
